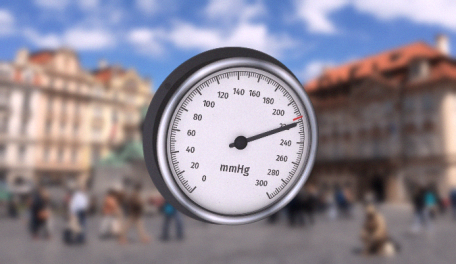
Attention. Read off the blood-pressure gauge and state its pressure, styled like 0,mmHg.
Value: 220,mmHg
